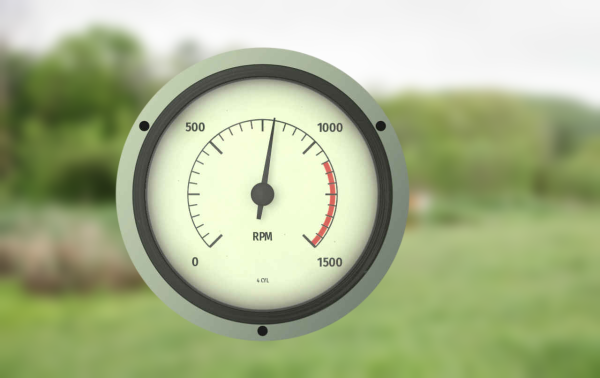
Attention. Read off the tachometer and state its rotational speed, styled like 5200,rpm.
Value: 800,rpm
